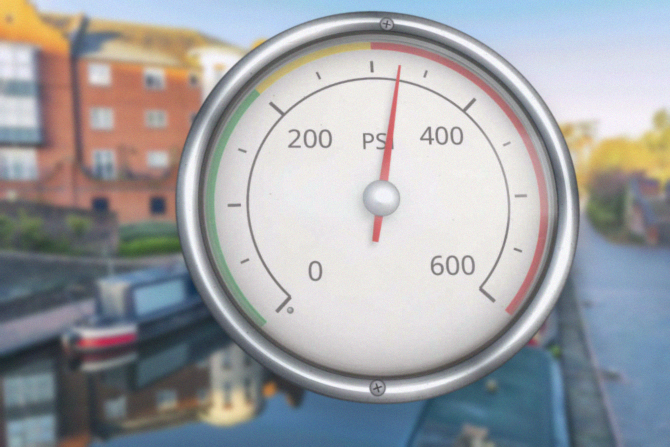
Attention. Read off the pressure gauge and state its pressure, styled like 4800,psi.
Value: 325,psi
